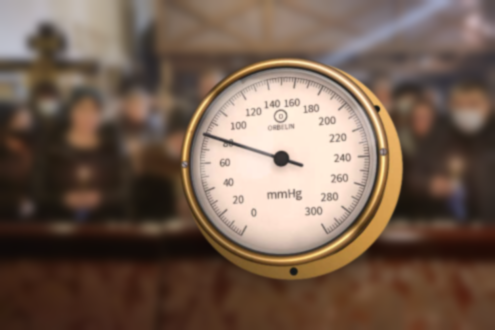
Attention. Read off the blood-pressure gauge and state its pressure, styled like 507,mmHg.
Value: 80,mmHg
